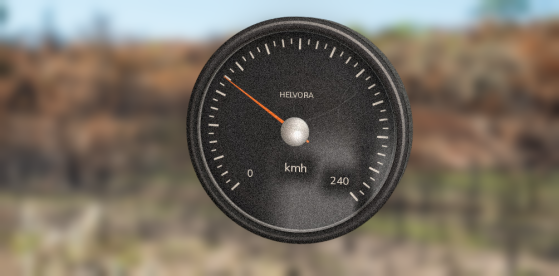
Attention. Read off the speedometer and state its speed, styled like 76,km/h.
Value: 70,km/h
